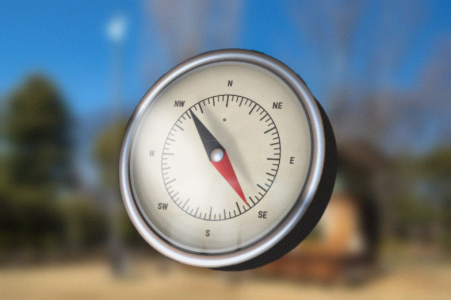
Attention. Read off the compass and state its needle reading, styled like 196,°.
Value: 140,°
